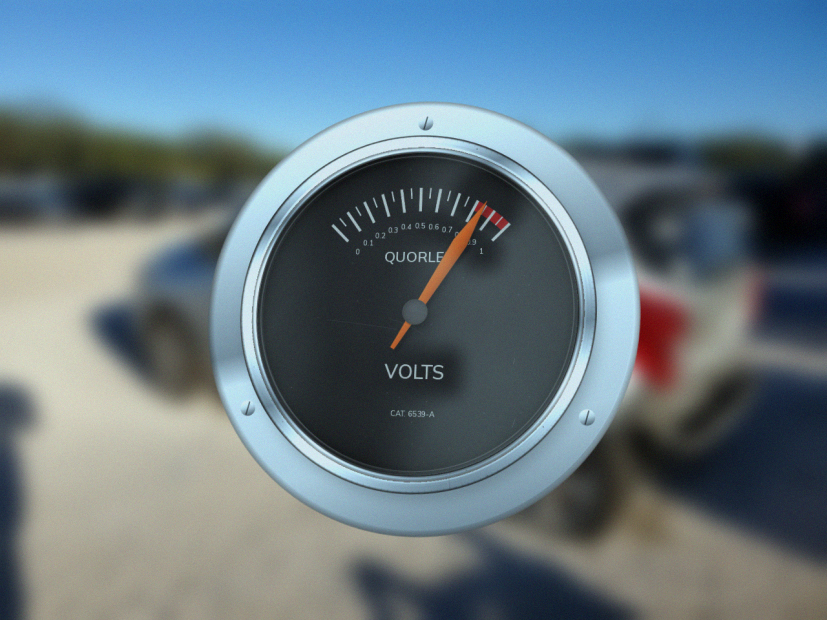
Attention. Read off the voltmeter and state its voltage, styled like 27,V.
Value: 0.85,V
